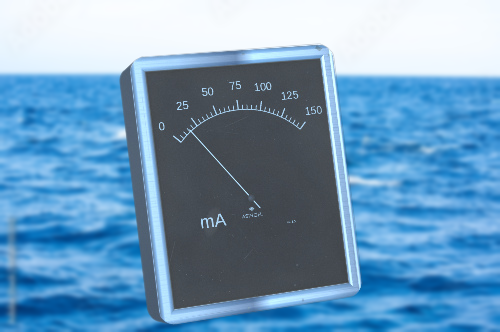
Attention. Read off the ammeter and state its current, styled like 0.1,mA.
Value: 15,mA
